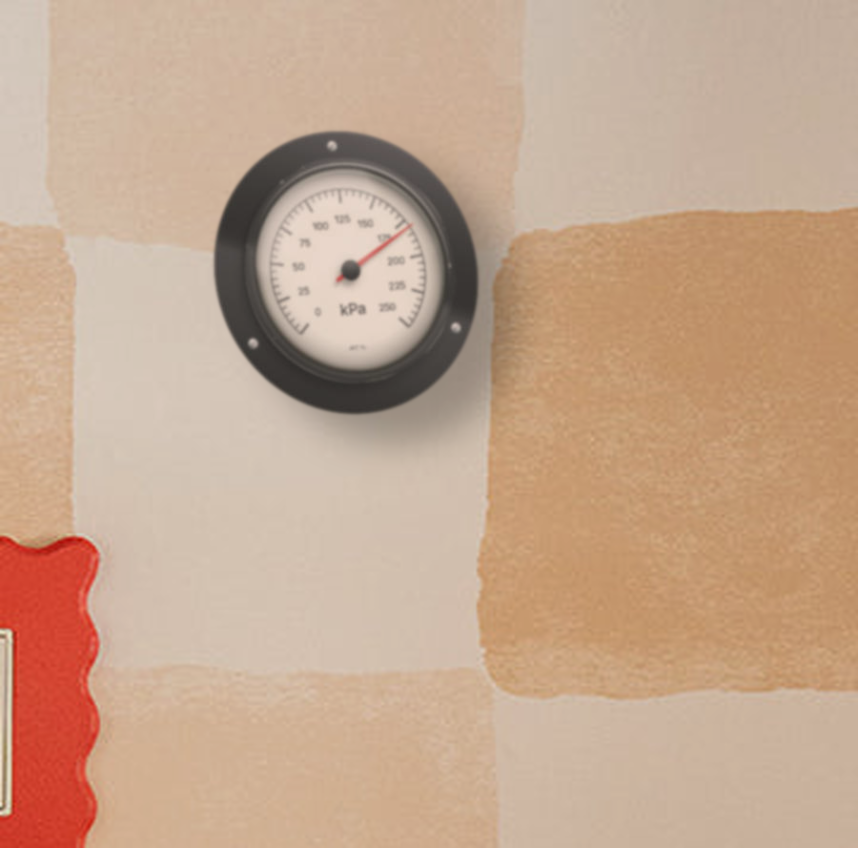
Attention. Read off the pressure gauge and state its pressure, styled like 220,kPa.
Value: 180,kPa
